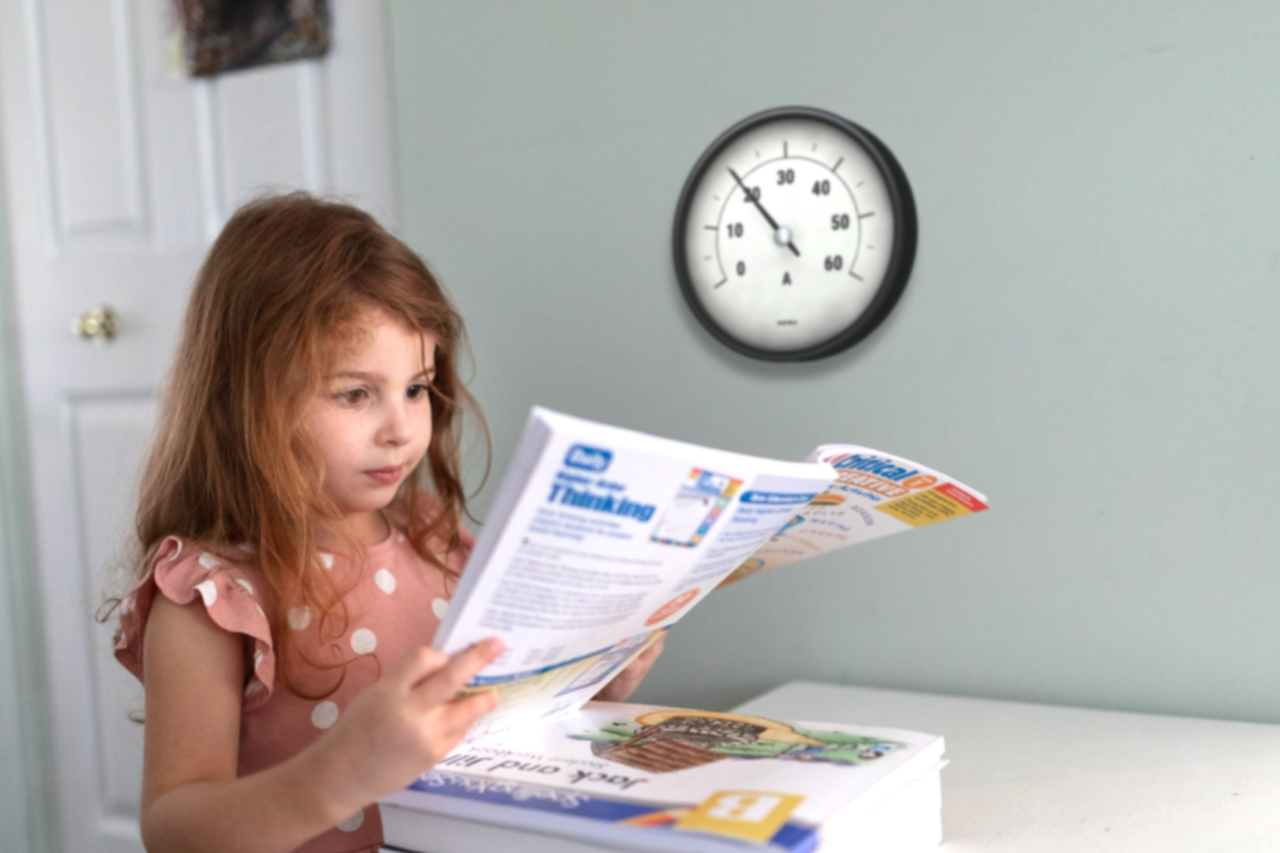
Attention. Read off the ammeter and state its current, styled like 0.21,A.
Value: 20,A
